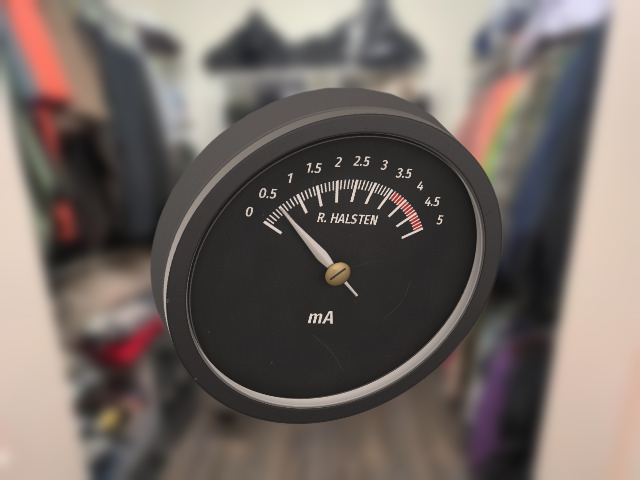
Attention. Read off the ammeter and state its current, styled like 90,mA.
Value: 0.5,mA
